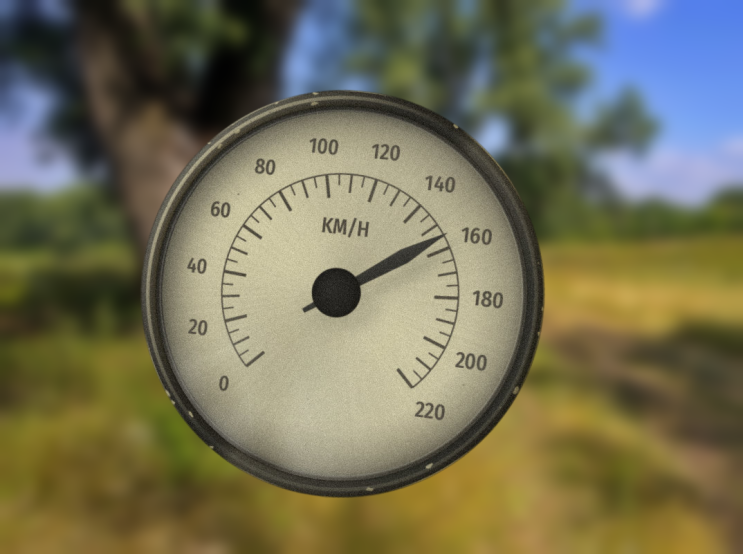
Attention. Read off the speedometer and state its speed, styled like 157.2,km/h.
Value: 155,km/h
